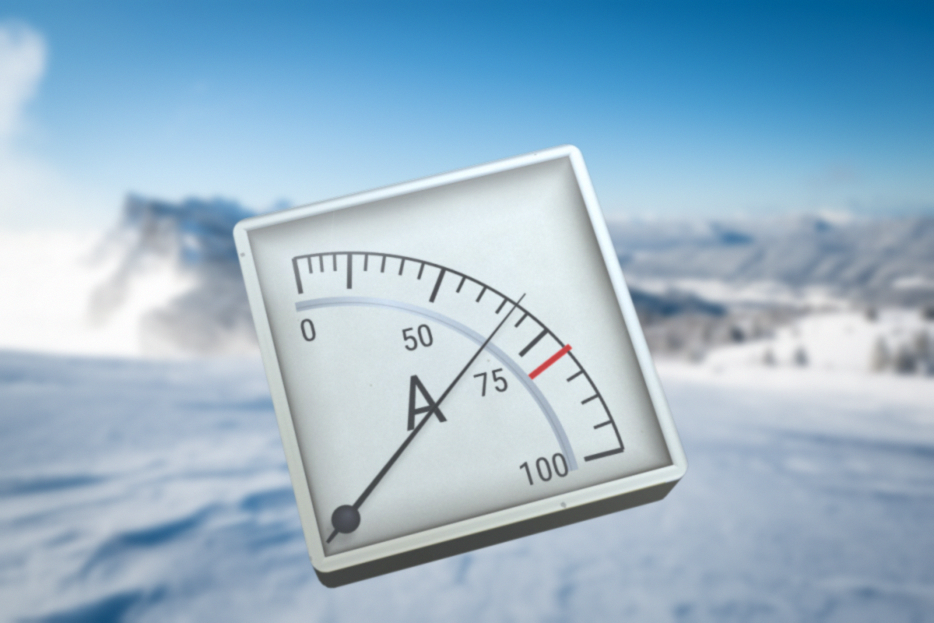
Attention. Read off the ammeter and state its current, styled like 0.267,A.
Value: 67.5,A
